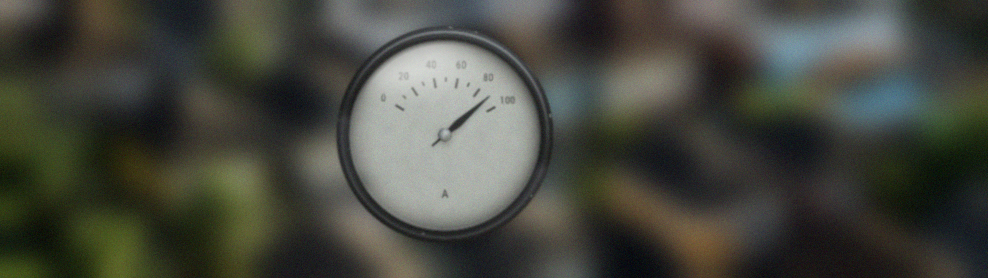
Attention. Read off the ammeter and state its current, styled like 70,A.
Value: 90,A
